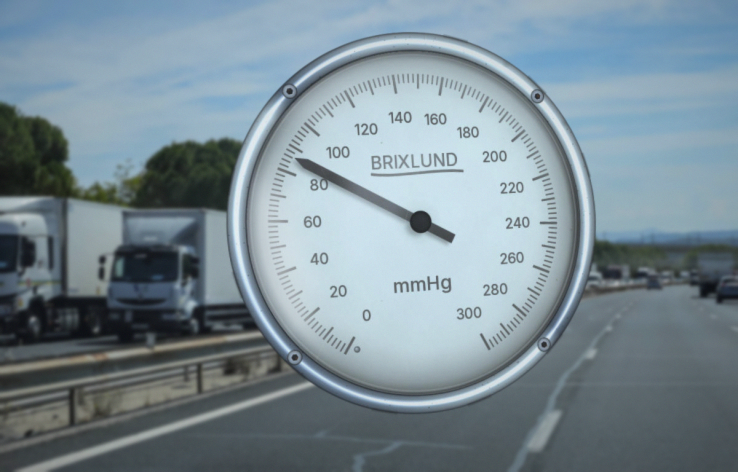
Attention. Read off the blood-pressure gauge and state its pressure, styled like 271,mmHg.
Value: 86,mmHg
